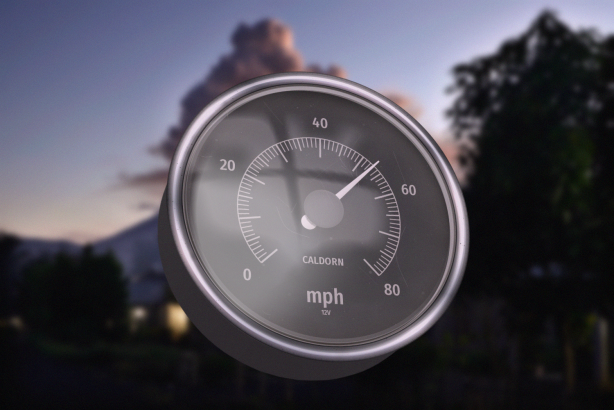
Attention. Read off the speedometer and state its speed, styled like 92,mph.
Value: 53,mph
